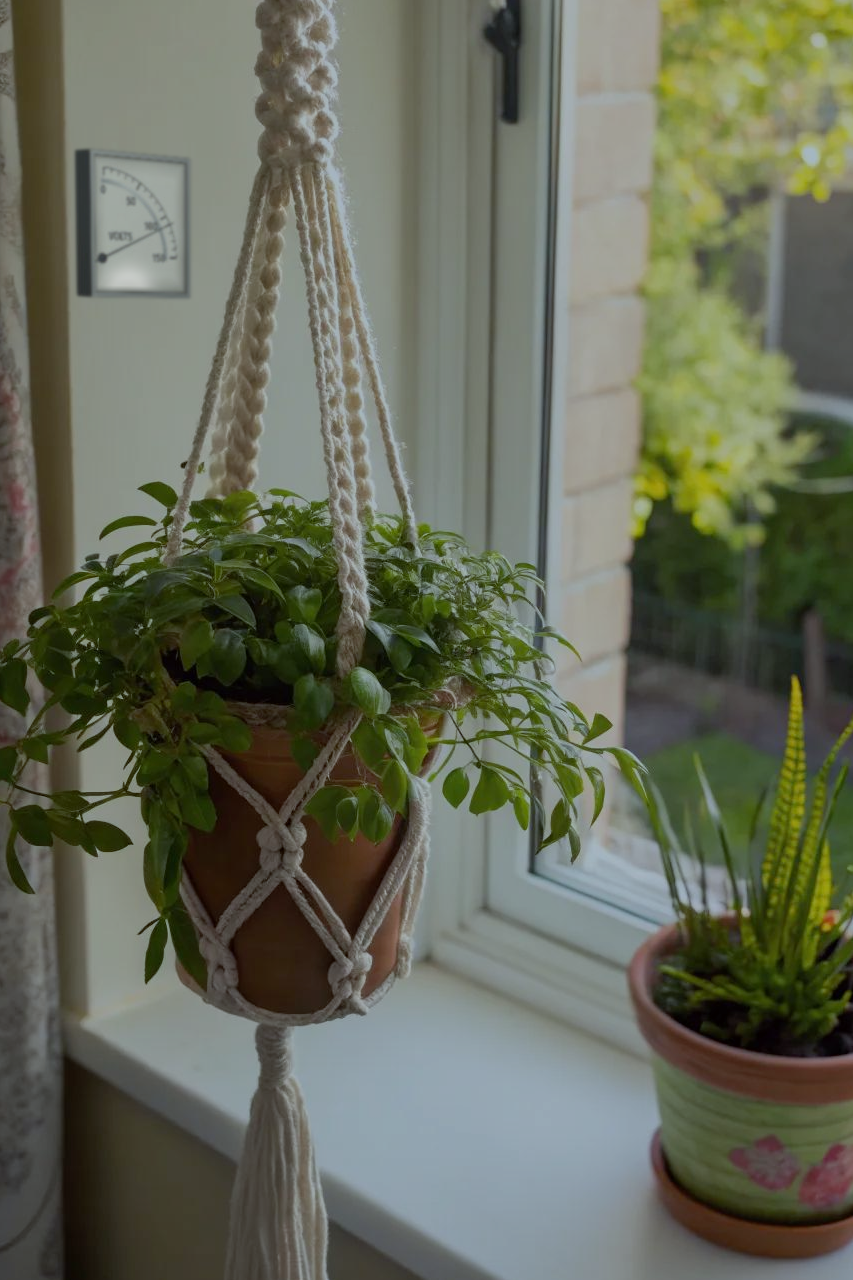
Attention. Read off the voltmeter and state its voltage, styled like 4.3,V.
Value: 110,V
